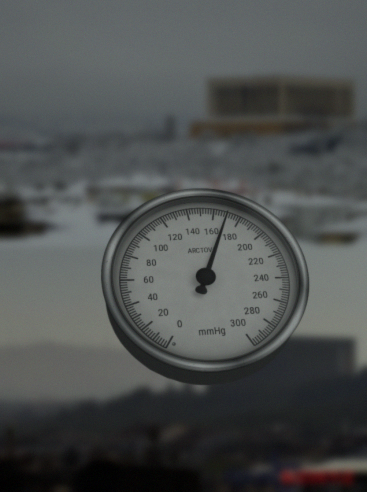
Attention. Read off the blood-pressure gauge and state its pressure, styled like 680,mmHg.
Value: 170,mmHg
